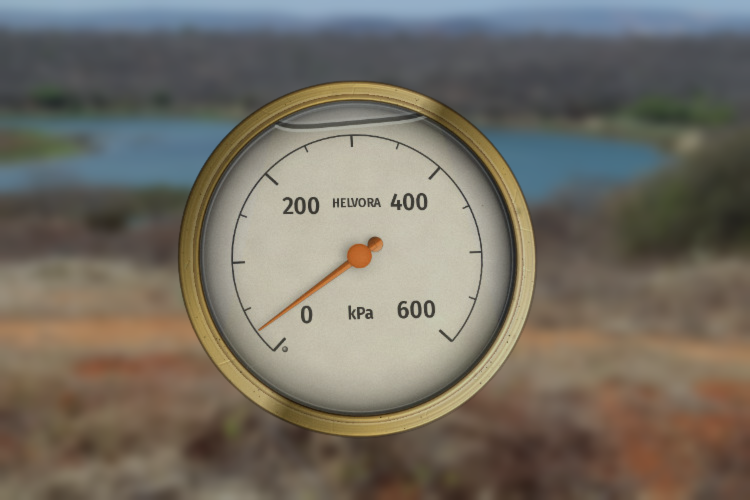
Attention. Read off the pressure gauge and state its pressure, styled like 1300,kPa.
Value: 25,kPa
